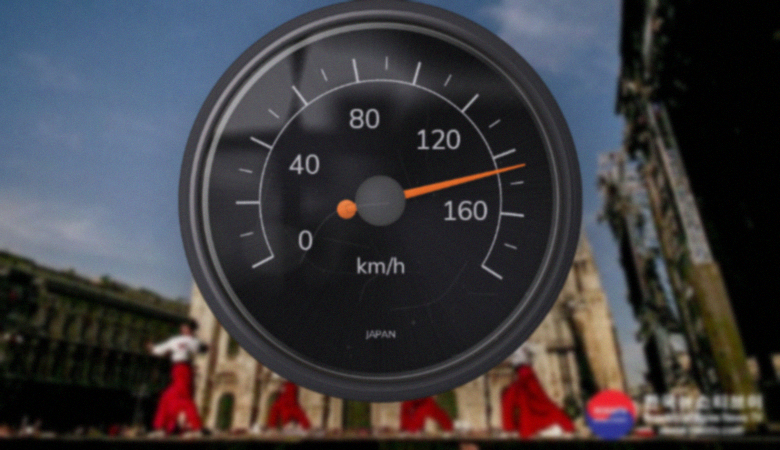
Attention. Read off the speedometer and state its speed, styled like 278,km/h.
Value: 145,km/h
